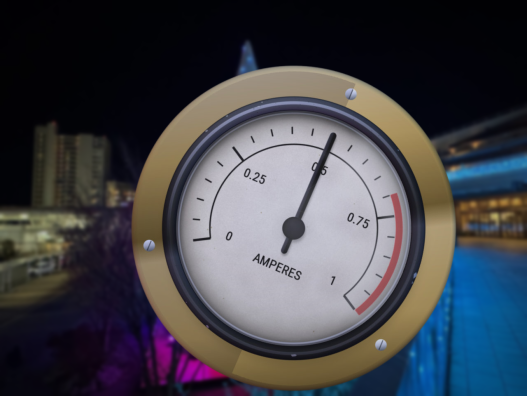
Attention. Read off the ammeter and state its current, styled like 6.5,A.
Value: 0.5,A
